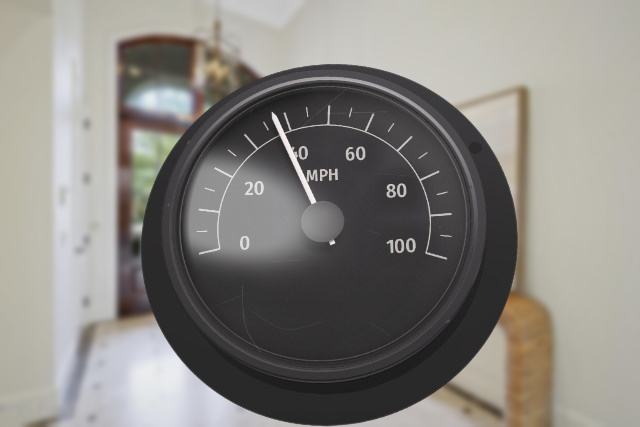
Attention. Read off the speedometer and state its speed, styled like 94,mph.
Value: 37.5,mph
